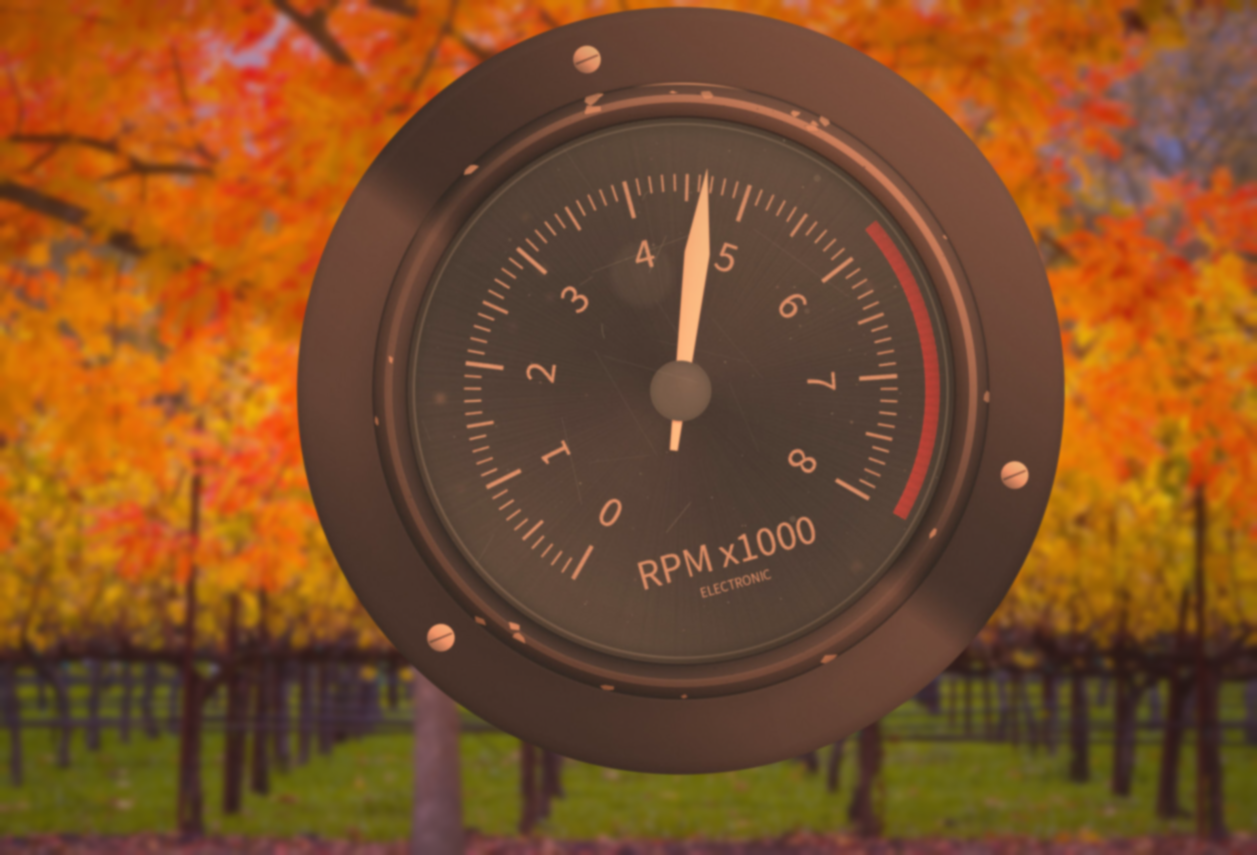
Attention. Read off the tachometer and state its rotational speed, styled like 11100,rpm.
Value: 4650,rpm
